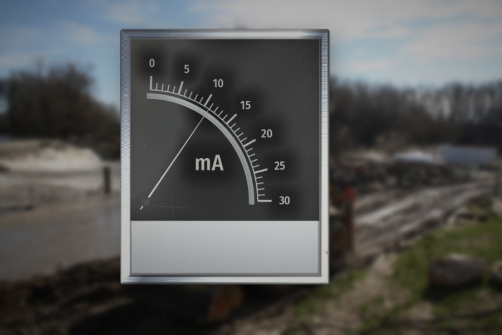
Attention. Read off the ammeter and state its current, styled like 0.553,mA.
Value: 11,mA
